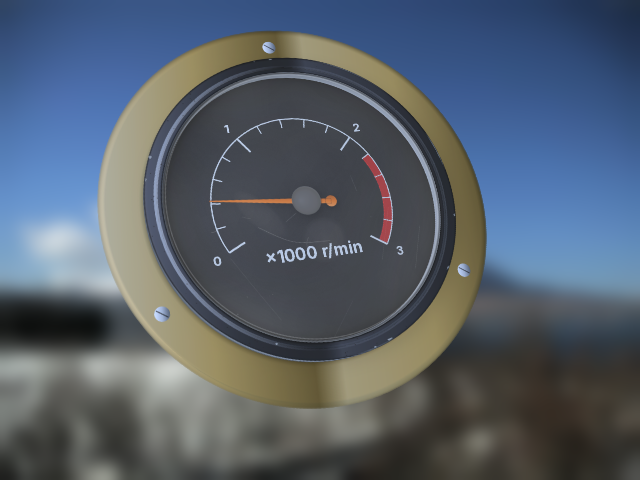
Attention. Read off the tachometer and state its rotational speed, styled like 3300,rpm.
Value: 400,rpm
